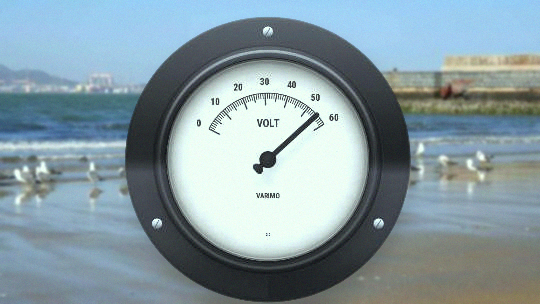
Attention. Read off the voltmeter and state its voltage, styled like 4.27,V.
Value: 55,V
